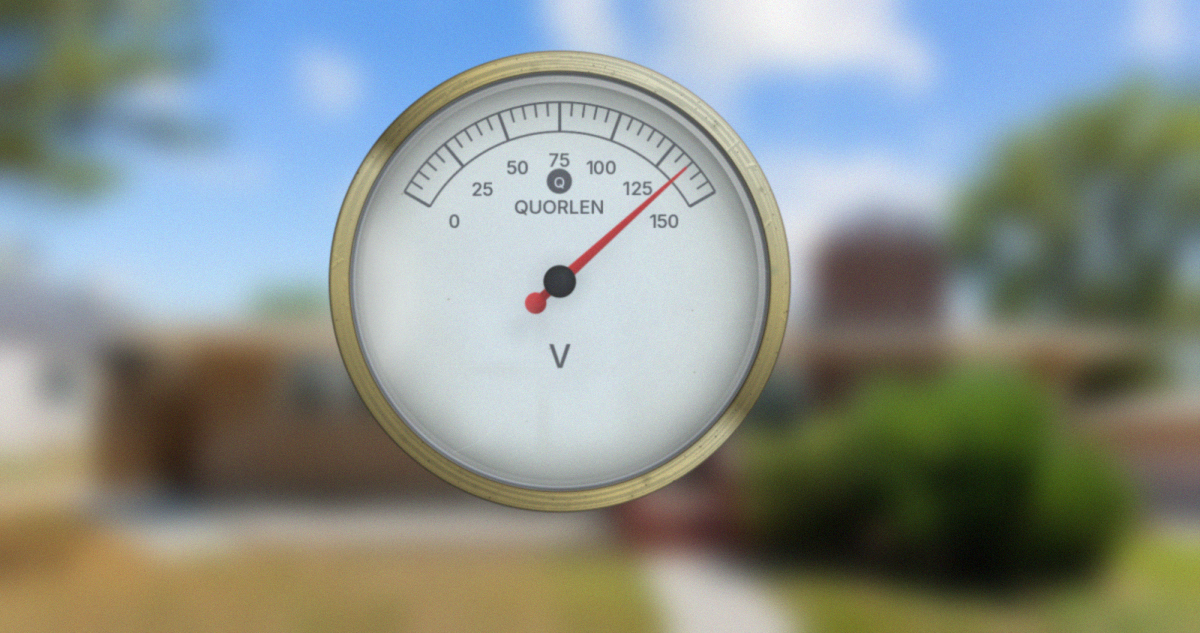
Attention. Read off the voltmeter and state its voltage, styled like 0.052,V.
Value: 135,V
